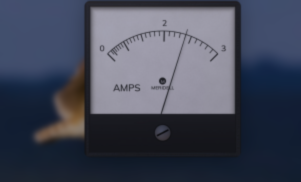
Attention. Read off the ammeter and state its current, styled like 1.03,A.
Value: 2.4,A
